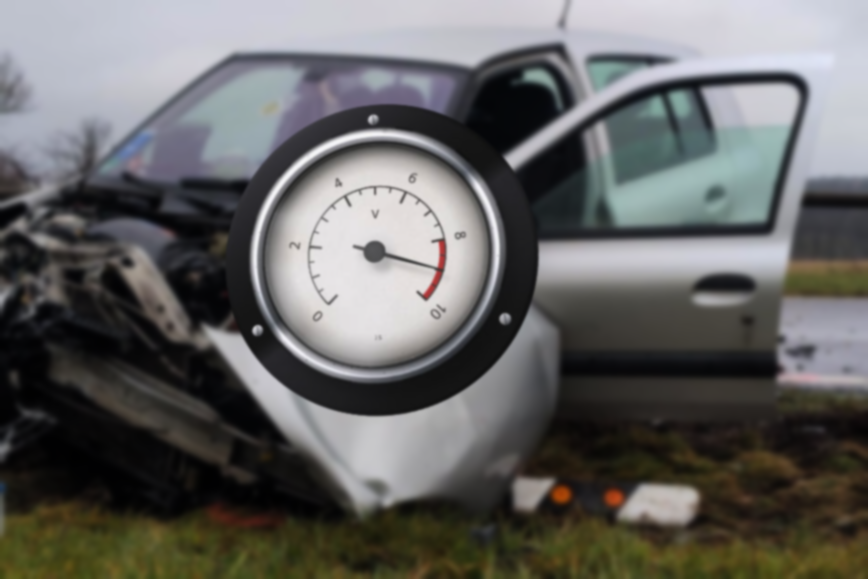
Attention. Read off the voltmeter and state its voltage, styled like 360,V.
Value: 9,V
